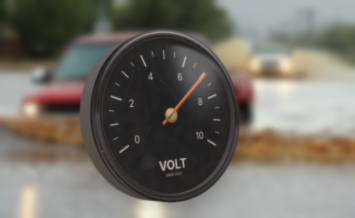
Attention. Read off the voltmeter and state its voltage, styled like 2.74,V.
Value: 7,V
